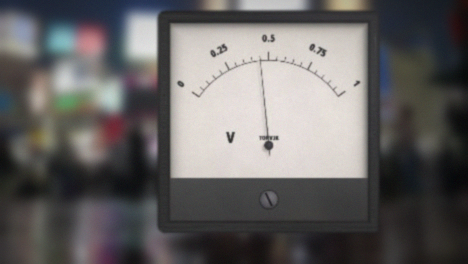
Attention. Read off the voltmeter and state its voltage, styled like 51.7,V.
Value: 0.45,V
